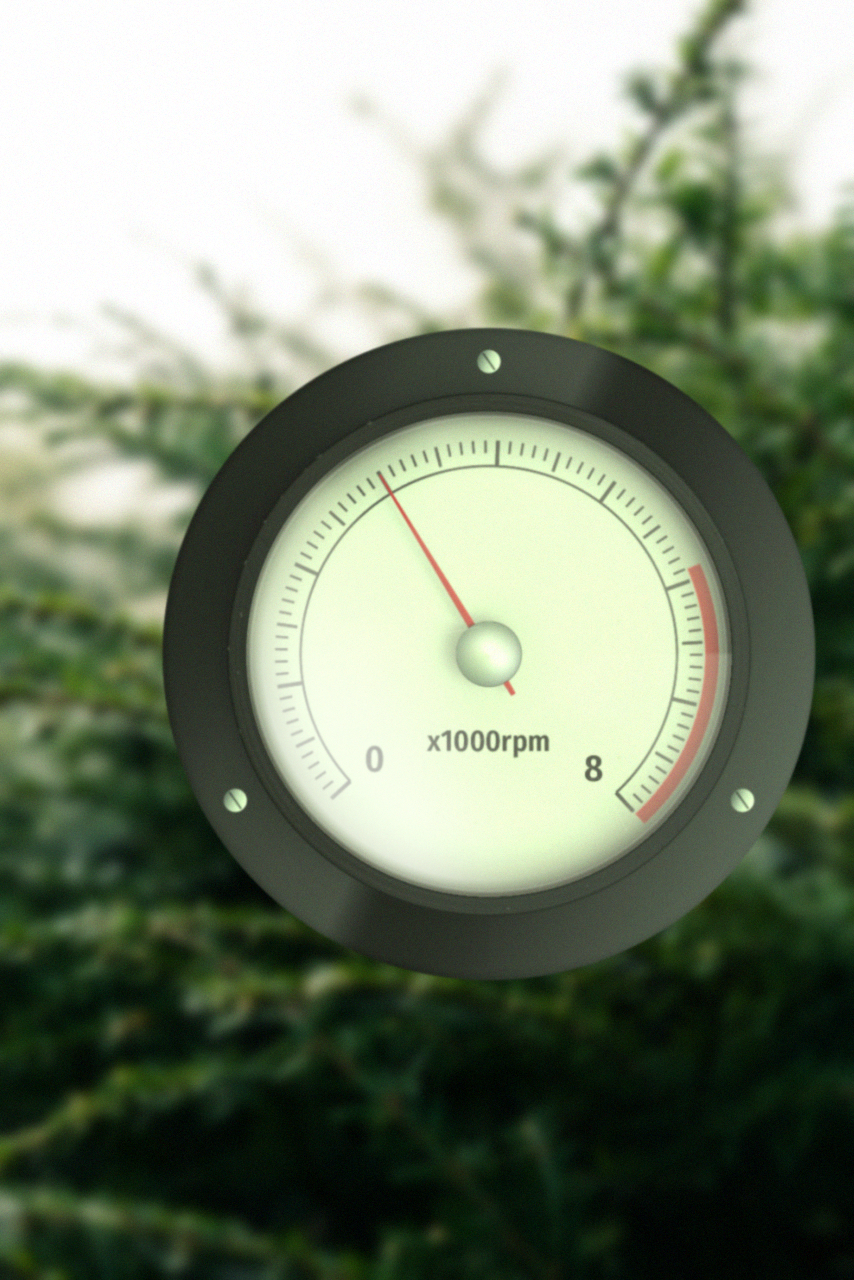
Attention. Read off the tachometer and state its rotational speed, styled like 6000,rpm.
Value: 3000,rpm
